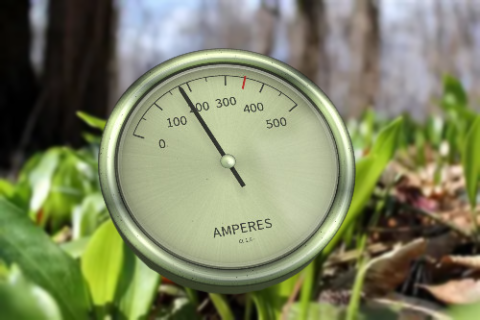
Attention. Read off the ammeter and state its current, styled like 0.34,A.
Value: 175,A
